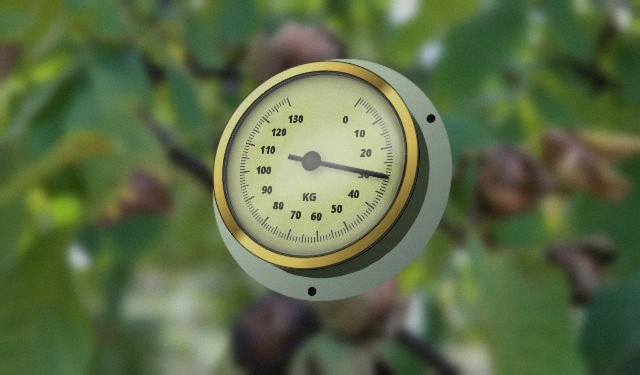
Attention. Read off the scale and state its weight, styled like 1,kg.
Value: 30,kg
